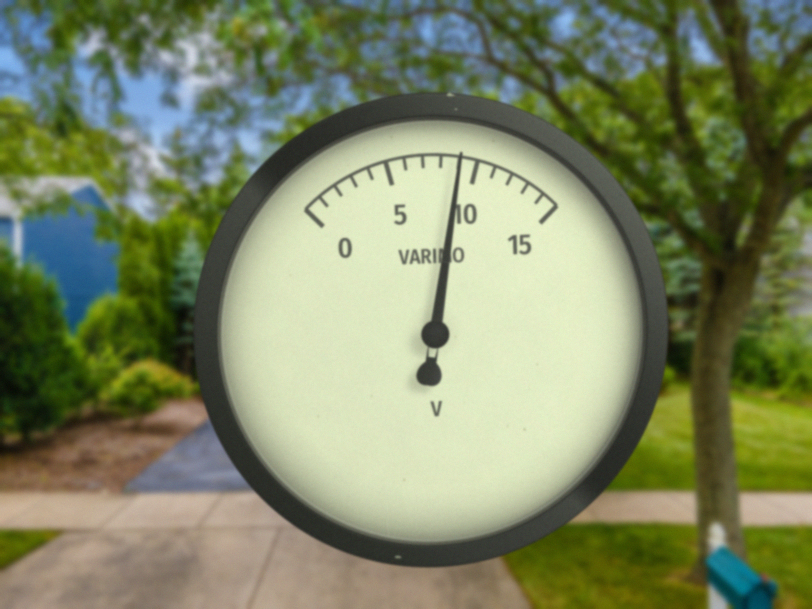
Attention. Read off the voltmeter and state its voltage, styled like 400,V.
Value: 9,V
